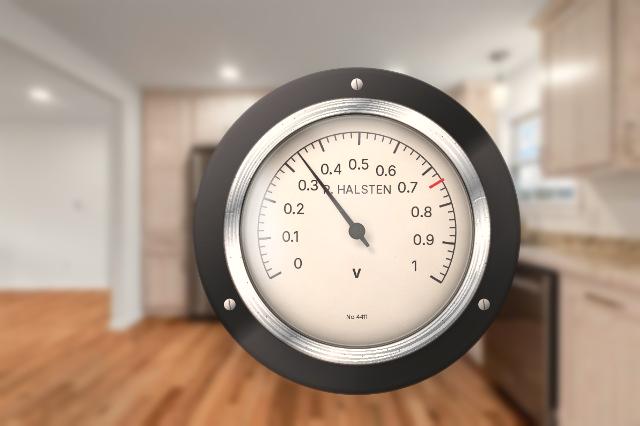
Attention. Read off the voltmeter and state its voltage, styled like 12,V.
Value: 0.34,V
